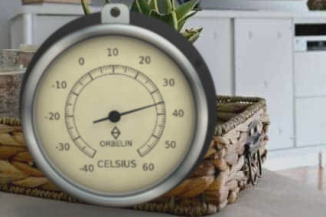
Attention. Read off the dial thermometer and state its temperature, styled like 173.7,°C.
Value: 35,°C
